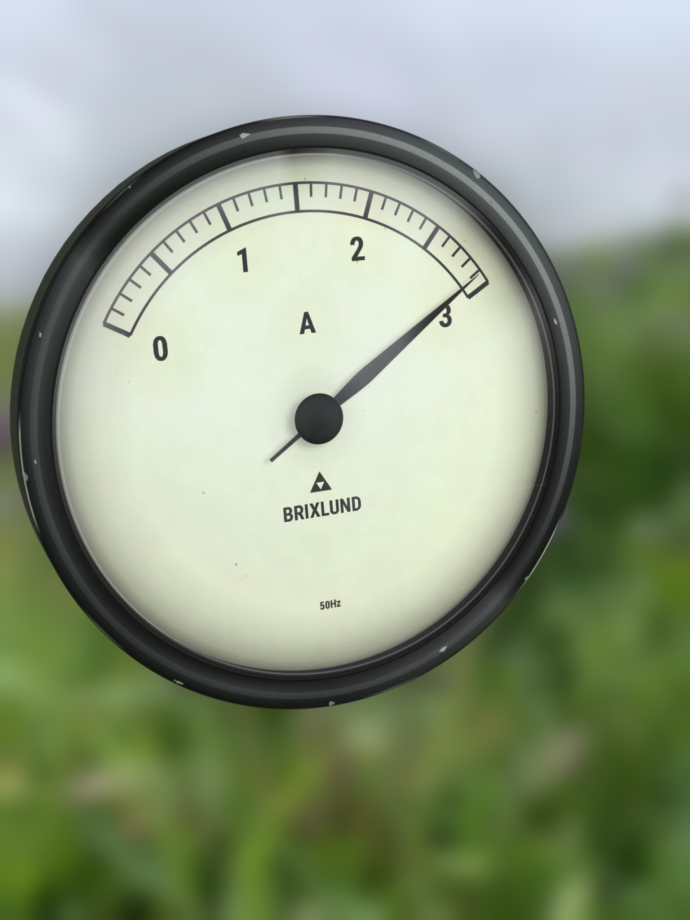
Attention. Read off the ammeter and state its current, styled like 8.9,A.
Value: 2.9,A
